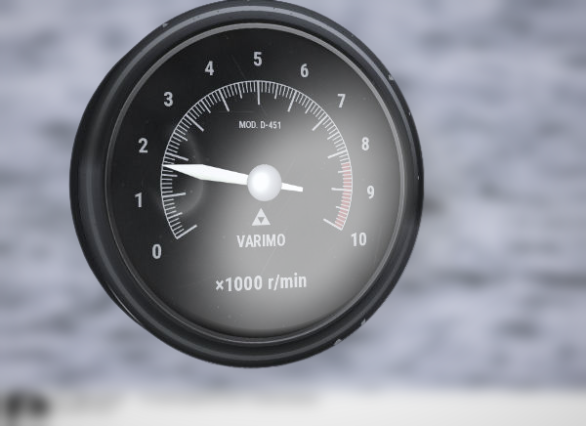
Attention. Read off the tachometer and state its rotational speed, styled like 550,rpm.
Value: 1700,rpm
